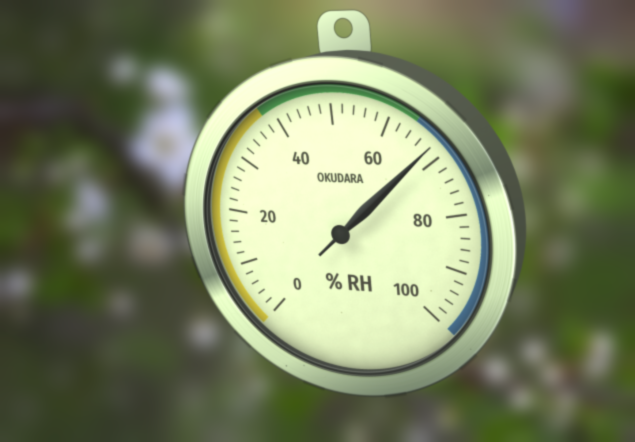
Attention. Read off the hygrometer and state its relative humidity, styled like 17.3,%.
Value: 68,%
